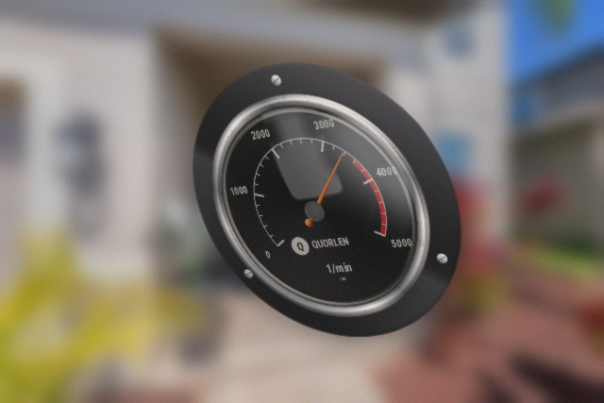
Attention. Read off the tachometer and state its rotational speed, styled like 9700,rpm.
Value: 3400,rpm
